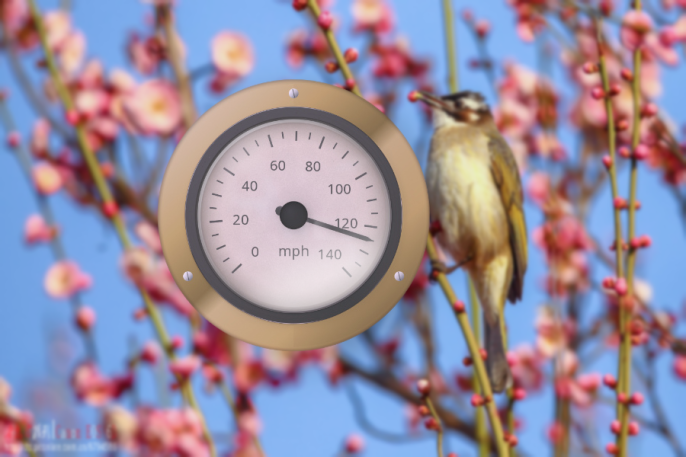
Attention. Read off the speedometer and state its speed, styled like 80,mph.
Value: 125,mph
